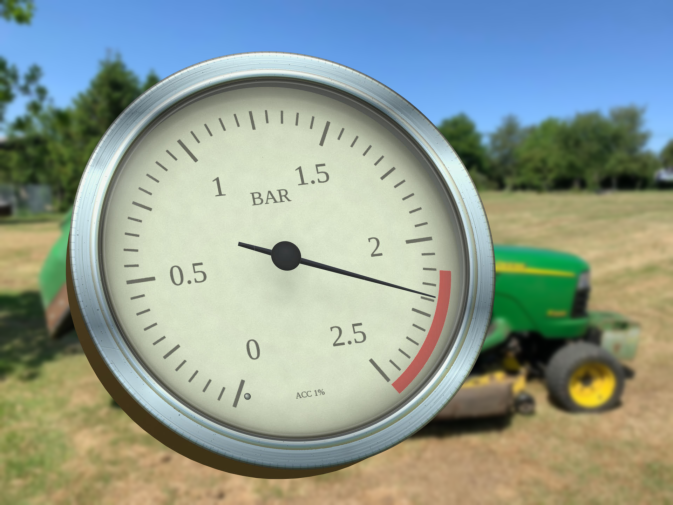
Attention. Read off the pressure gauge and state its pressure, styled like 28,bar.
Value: 2.2,bar
